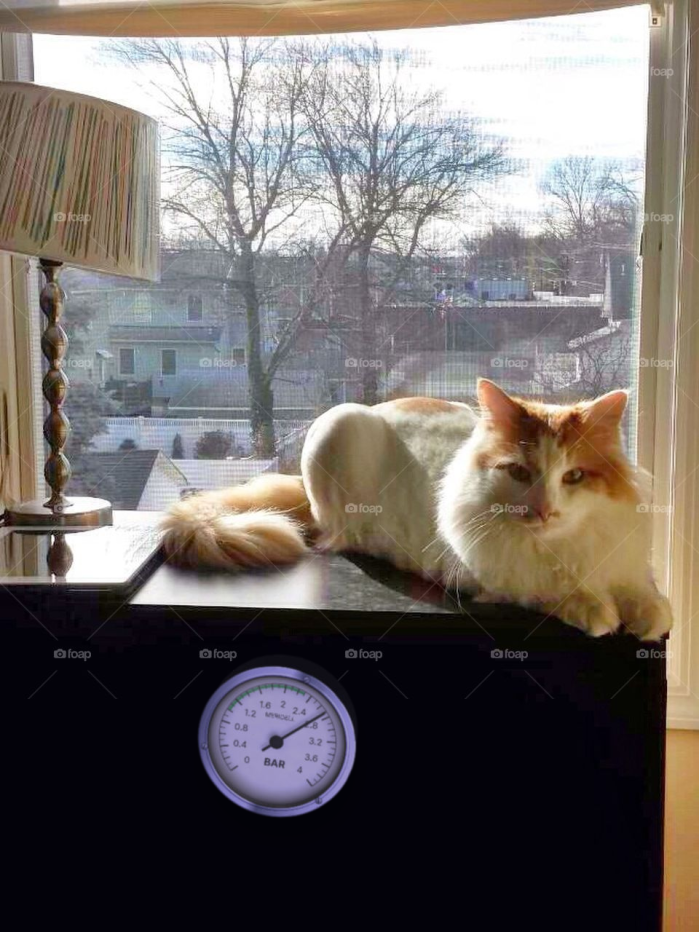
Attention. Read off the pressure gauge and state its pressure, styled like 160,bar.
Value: 2.7,bar
